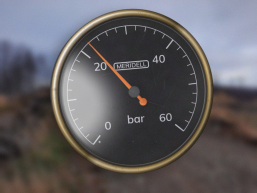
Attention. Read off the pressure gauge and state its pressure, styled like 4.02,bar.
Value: 22,bar
